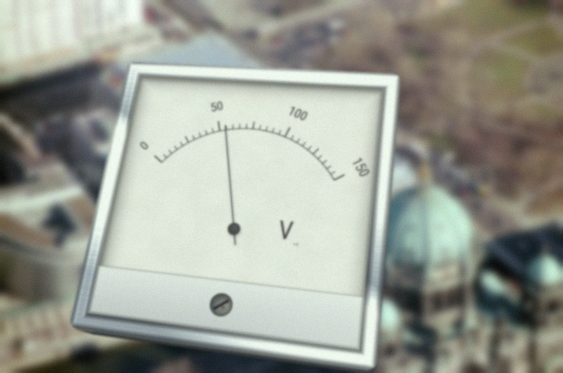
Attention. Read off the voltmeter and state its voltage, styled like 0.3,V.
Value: 55,V
